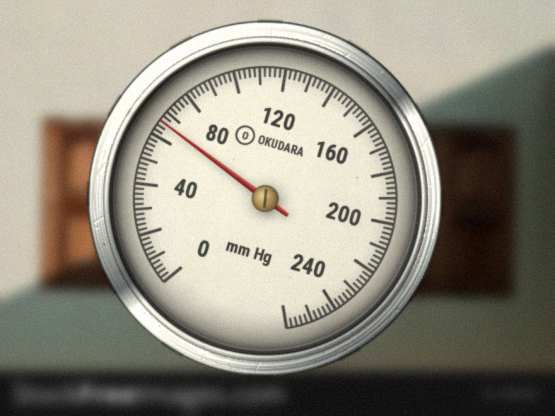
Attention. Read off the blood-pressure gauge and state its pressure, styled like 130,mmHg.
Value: 66,mmHg
